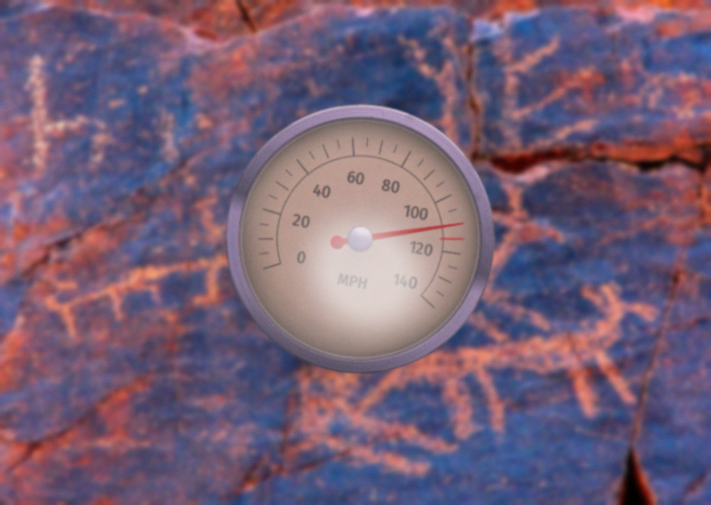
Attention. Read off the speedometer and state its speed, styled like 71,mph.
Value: 110,mph
